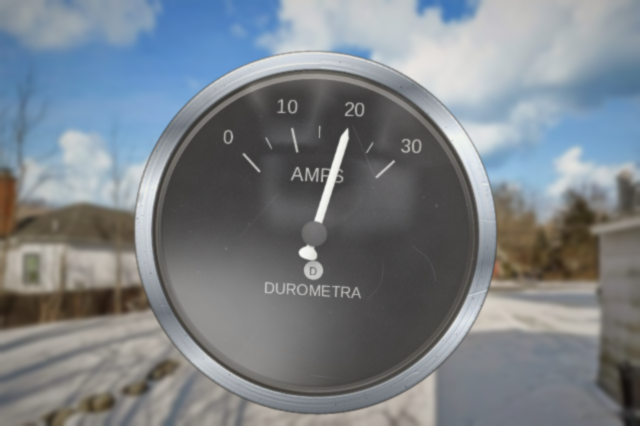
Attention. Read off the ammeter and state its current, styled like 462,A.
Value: 20,A
